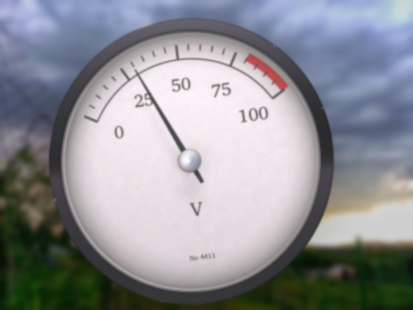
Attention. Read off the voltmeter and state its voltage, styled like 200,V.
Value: 30,V
